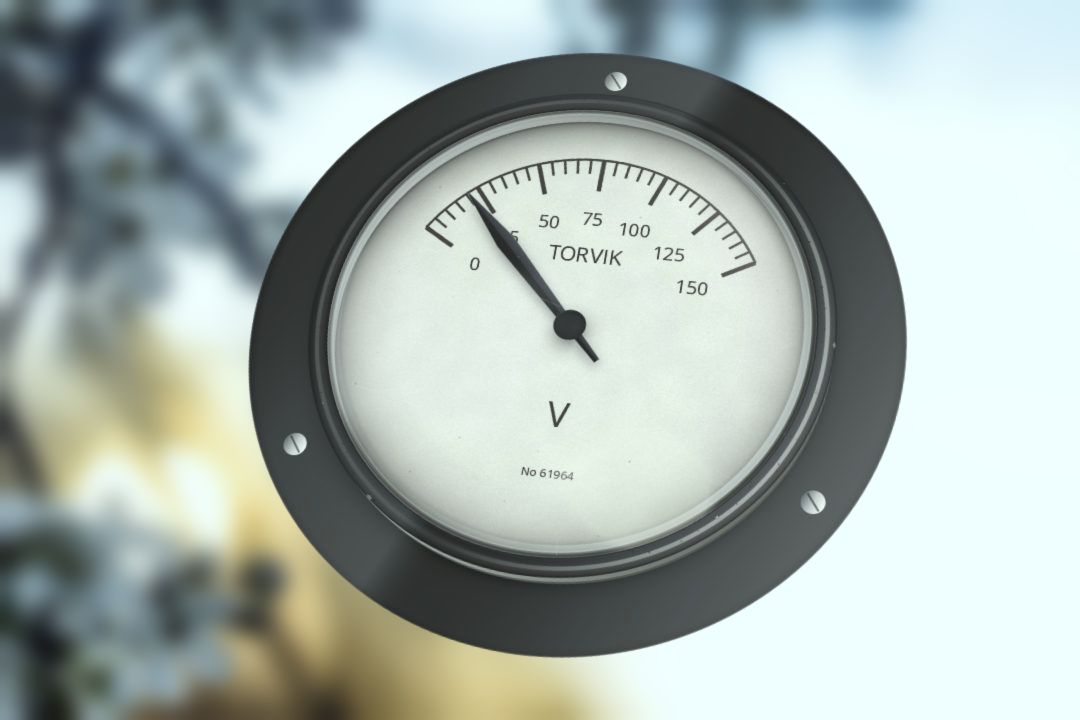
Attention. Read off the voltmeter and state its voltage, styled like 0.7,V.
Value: 20,V
